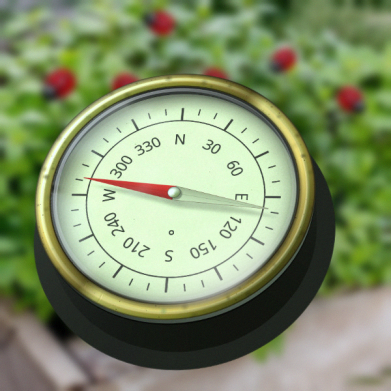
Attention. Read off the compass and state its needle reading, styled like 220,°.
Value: 280,°
